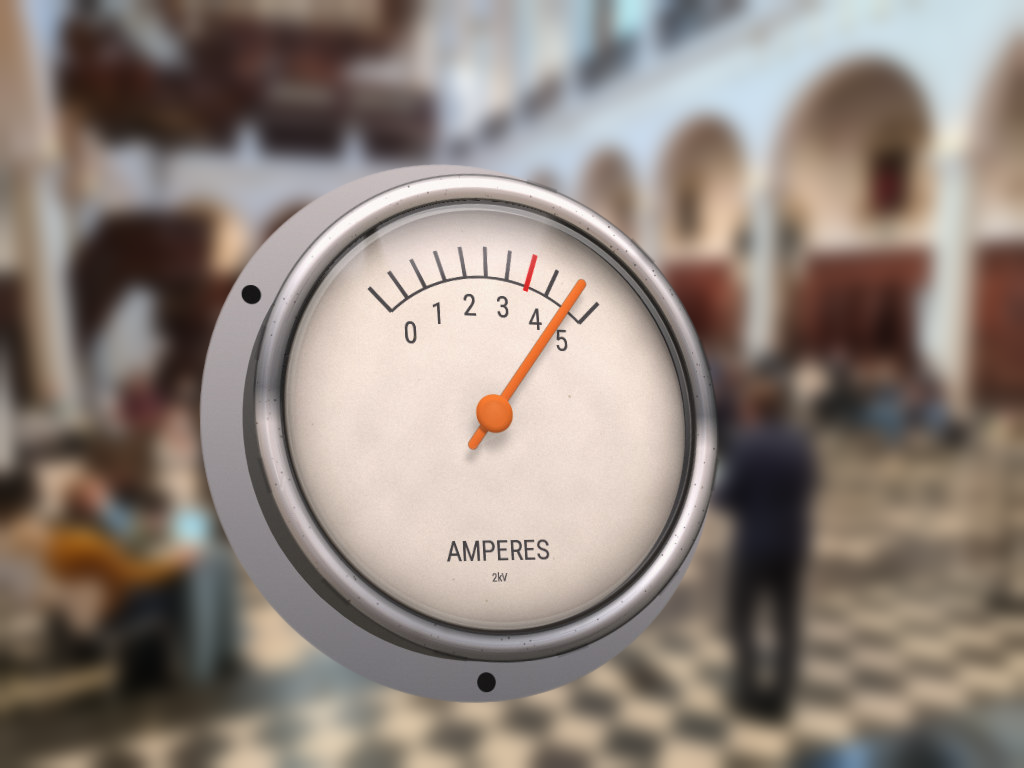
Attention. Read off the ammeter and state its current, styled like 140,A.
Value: 4.5,A
